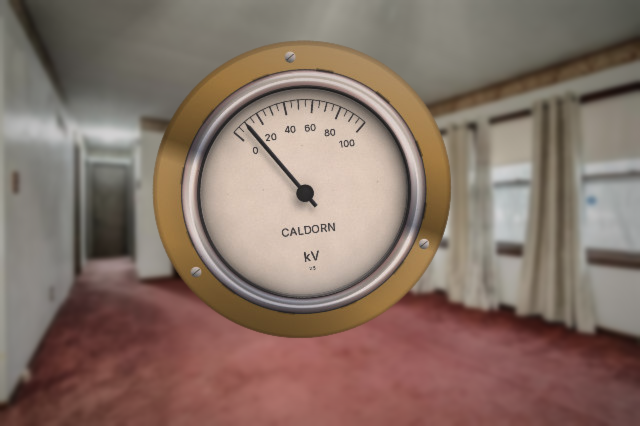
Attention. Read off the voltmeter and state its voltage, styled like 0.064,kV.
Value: 10,kV
